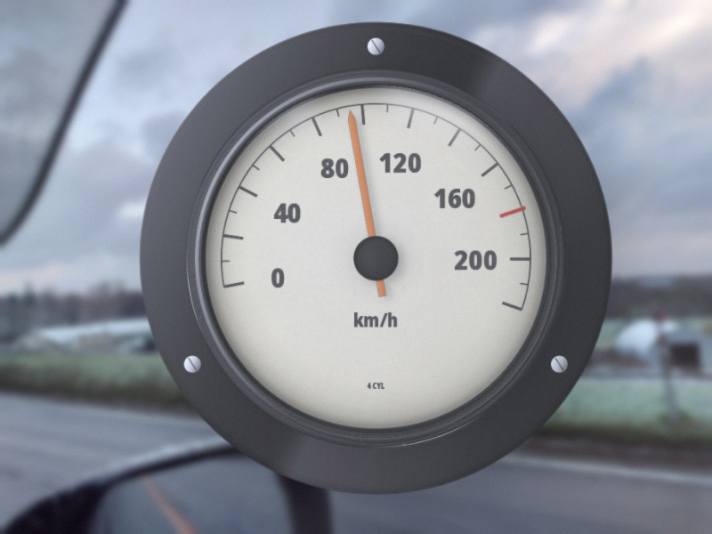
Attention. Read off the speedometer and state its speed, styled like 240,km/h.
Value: 95,km/h
